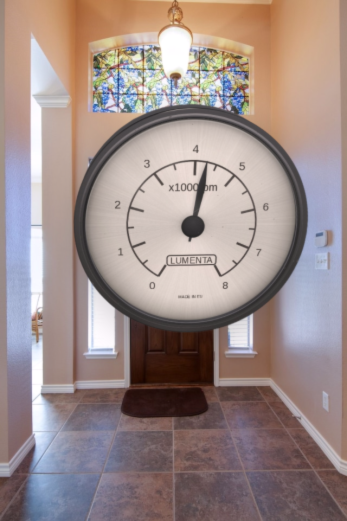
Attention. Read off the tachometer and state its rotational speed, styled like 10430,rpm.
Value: 4250,rpm
